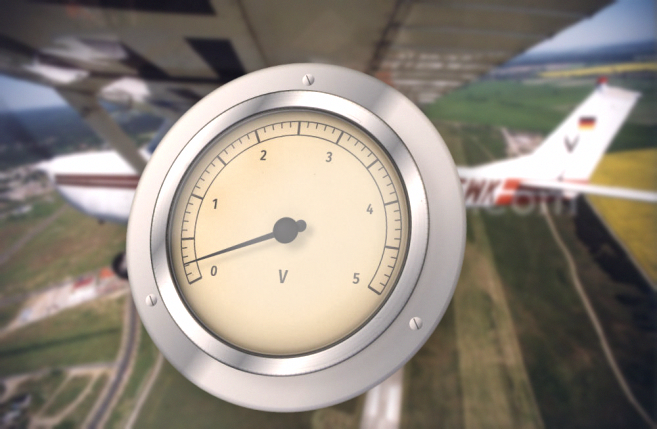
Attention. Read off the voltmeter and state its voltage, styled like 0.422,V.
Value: 0.2,V
